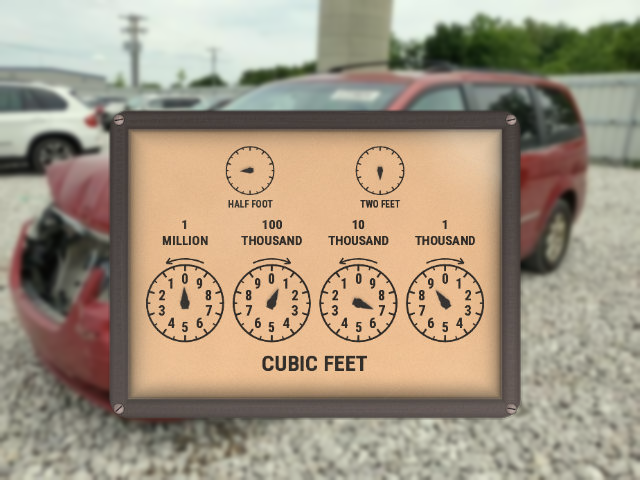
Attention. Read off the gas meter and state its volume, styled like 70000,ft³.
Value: 6900,ft³
